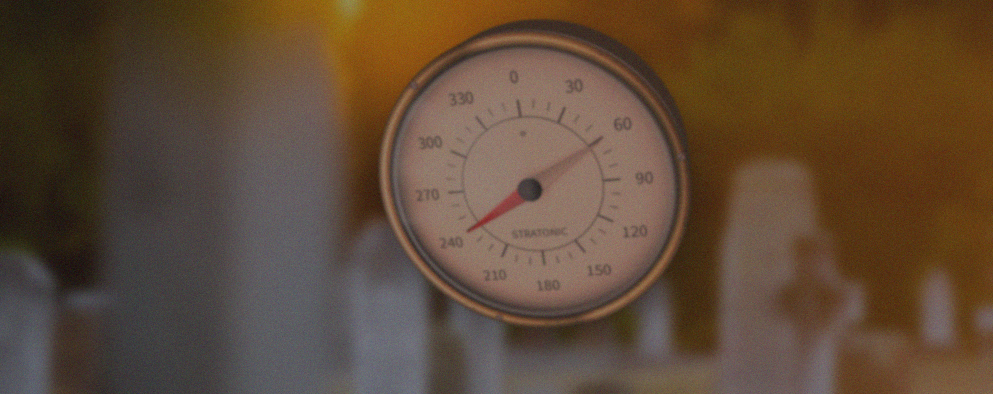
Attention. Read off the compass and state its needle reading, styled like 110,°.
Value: 240,°
